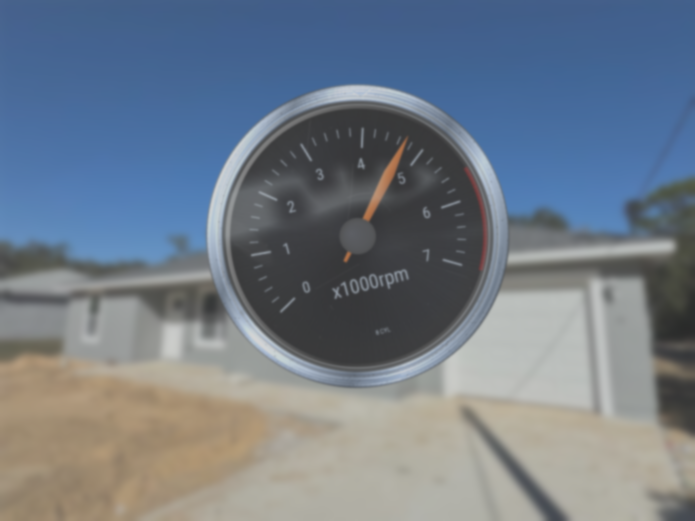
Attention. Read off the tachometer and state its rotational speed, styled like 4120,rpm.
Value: 4700,rpm
